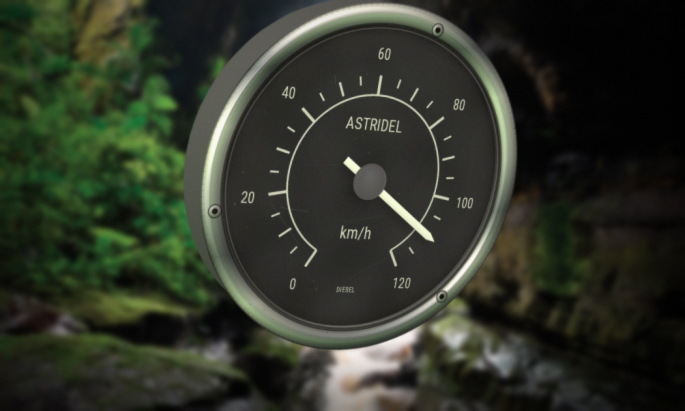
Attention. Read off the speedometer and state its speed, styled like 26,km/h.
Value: 110,km/h
